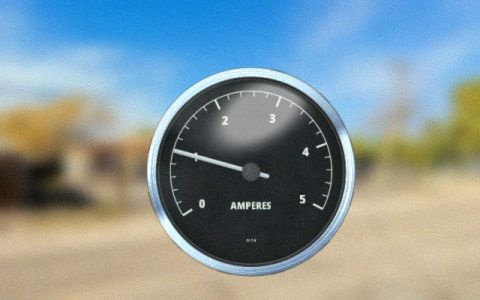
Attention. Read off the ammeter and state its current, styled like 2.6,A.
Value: 1,A
